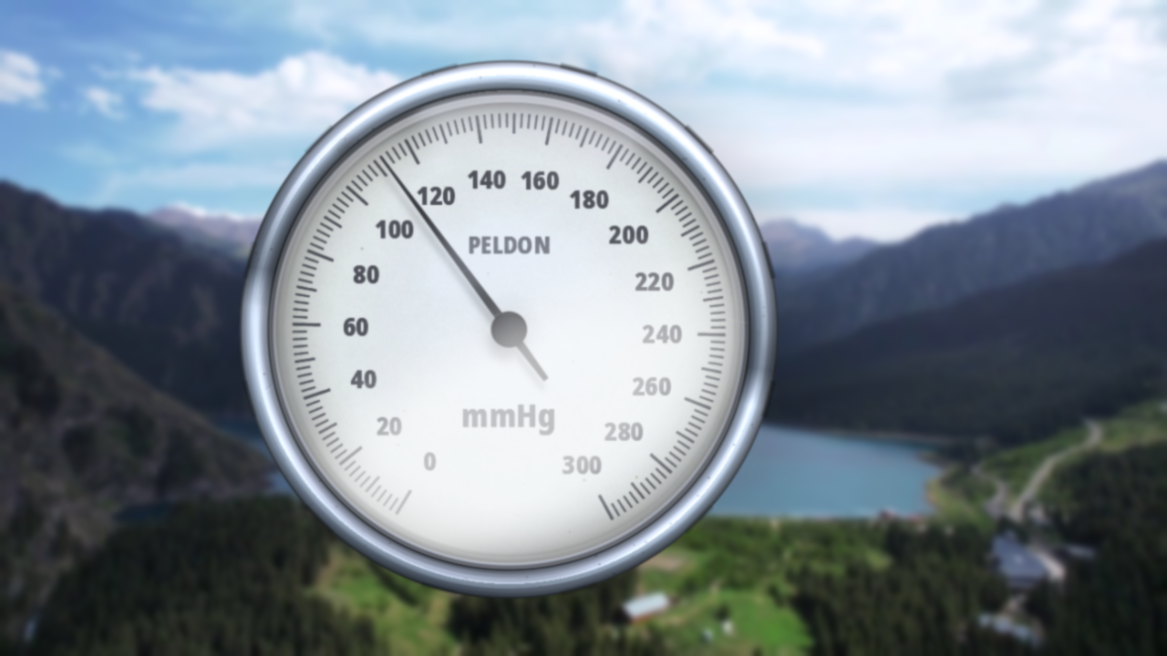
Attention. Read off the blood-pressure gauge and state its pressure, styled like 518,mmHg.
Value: 112,mmHg
